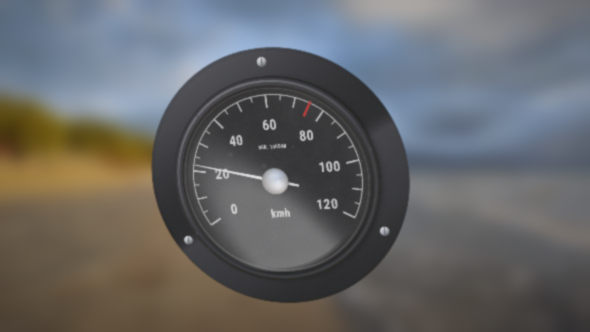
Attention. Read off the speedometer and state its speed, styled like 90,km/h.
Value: 22.5,km/h
